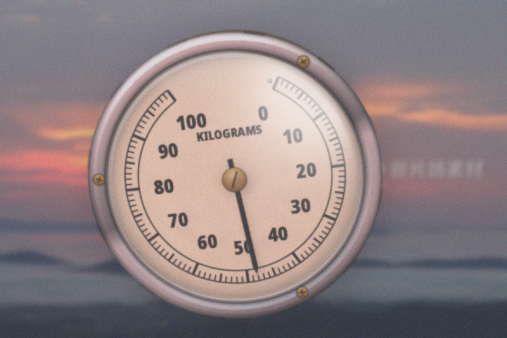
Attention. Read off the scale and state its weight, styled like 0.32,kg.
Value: 48,kg
